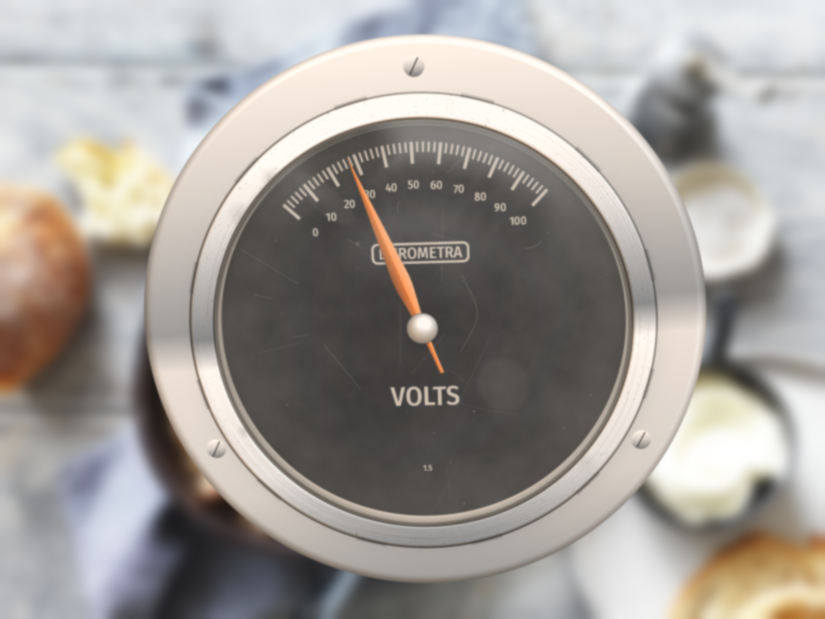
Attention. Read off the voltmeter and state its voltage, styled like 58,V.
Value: 28,V
